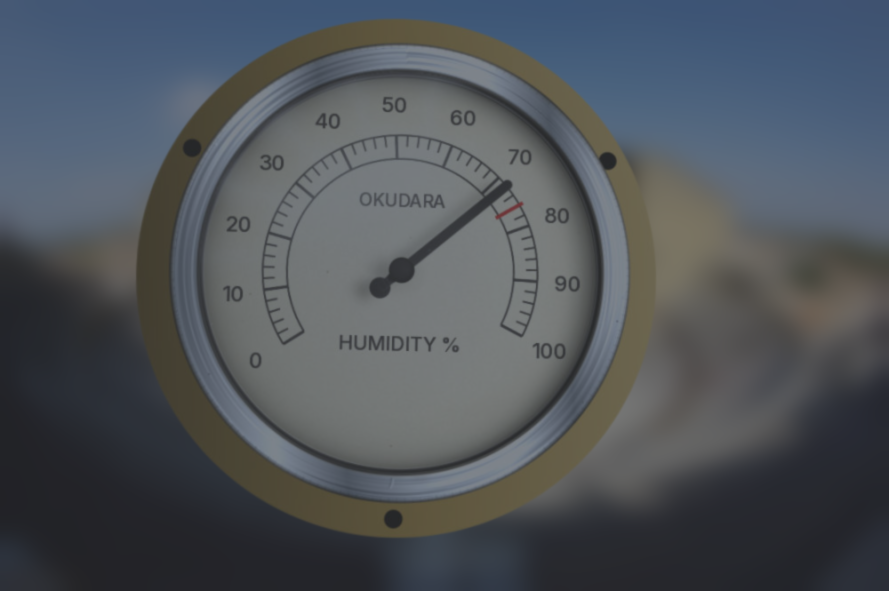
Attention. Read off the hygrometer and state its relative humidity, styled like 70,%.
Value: 72,%
